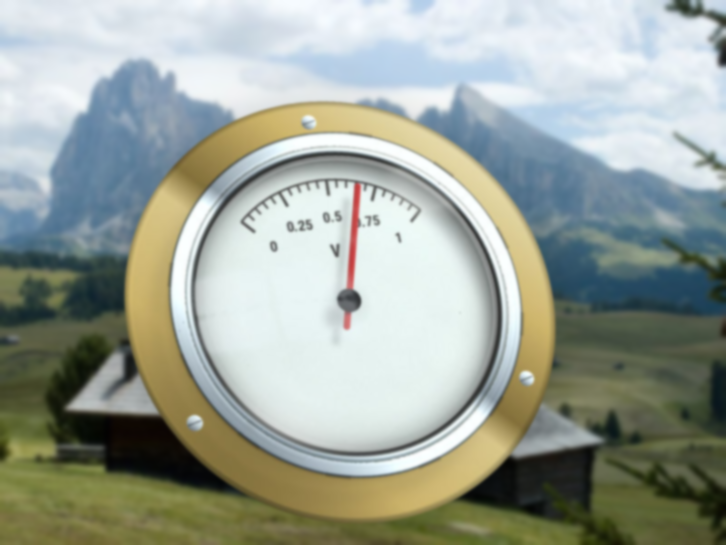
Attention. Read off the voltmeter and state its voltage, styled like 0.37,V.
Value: 0.65,V
